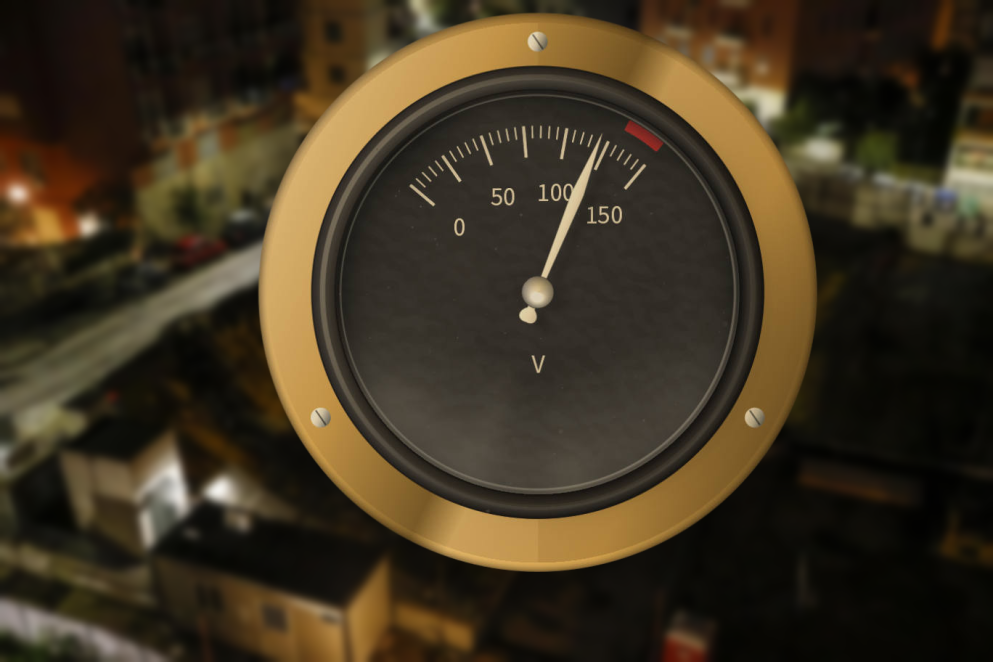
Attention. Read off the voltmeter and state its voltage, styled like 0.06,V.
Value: 120,V
